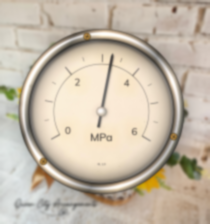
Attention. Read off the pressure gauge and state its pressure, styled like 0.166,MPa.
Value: 3.25,MPa
